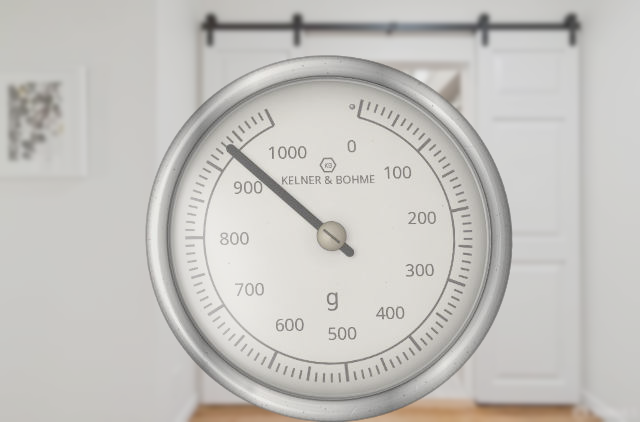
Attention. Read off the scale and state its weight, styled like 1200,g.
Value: 930,g
